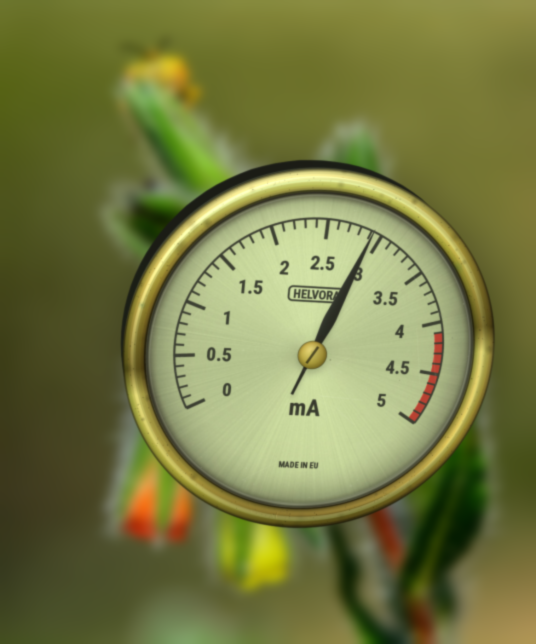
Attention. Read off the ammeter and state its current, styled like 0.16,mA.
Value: 2.9,mA
